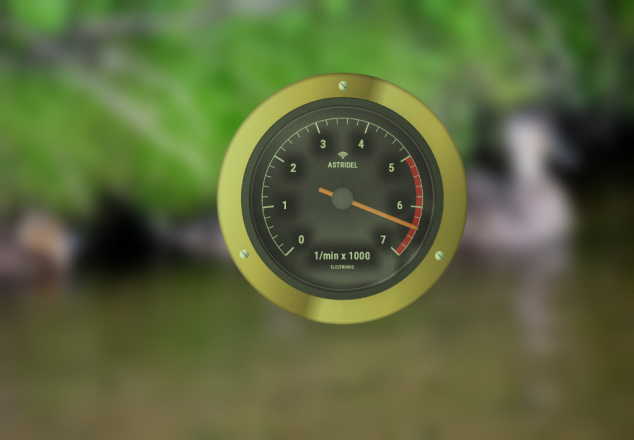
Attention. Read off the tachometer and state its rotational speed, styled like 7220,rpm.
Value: 6400,rpm
